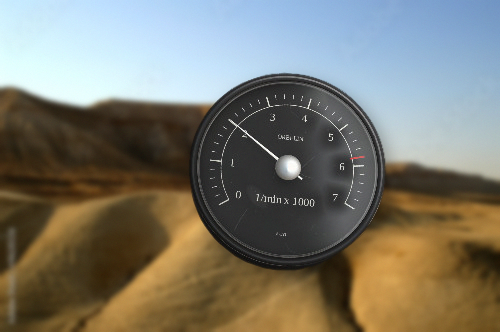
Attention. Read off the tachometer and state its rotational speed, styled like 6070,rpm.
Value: 2000,rpm
